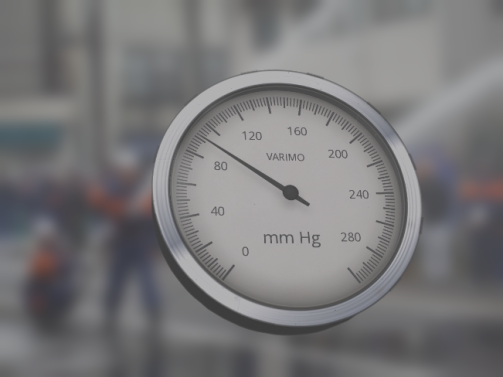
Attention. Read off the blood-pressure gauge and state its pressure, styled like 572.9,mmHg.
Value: 90,mmHg
